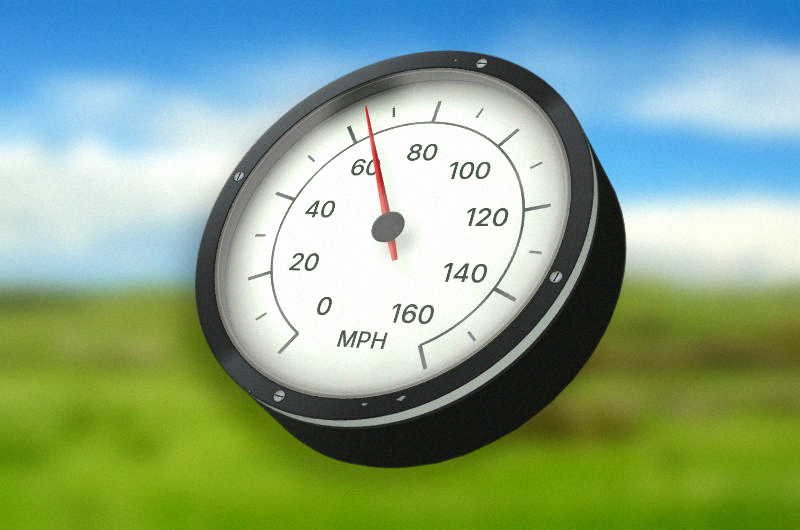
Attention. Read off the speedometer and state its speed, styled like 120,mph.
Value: 65,mph
